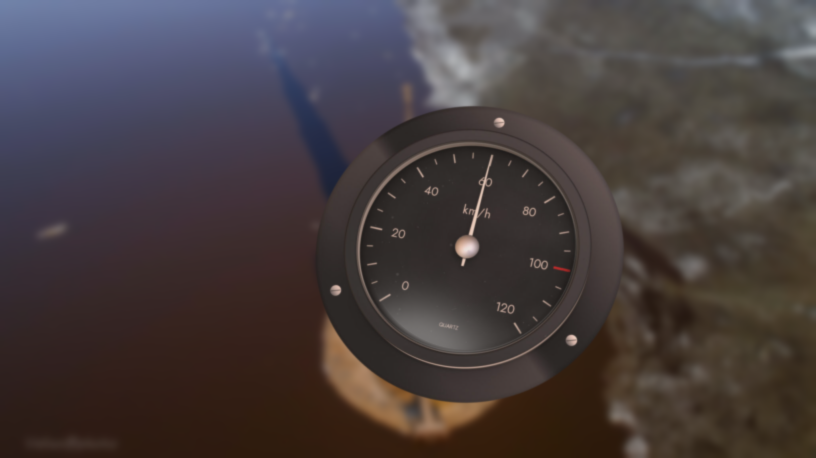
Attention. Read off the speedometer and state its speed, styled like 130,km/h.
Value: 60,km/h
